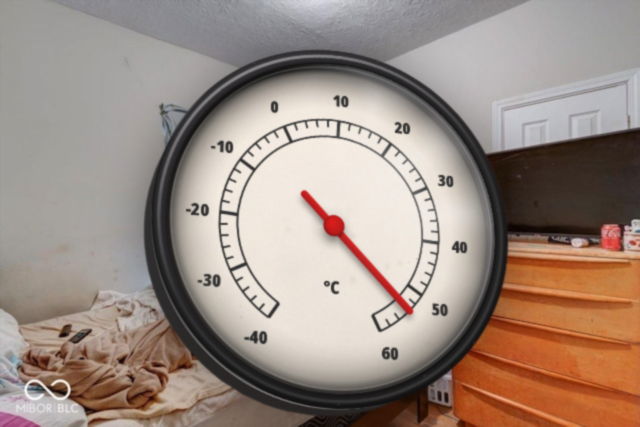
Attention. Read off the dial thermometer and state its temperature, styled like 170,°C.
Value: 54,°C
